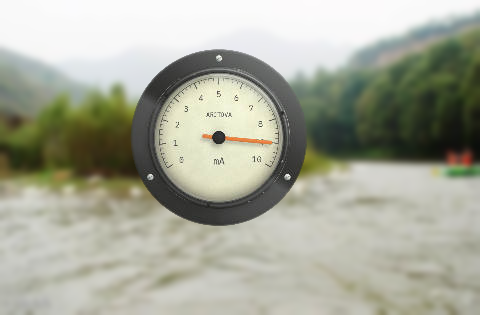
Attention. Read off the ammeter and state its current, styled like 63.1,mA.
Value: 9,mA
